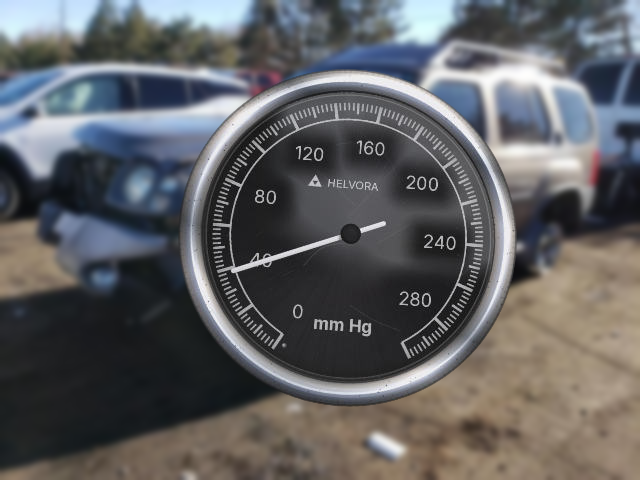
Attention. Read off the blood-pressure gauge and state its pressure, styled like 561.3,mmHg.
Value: 38,mmHg
